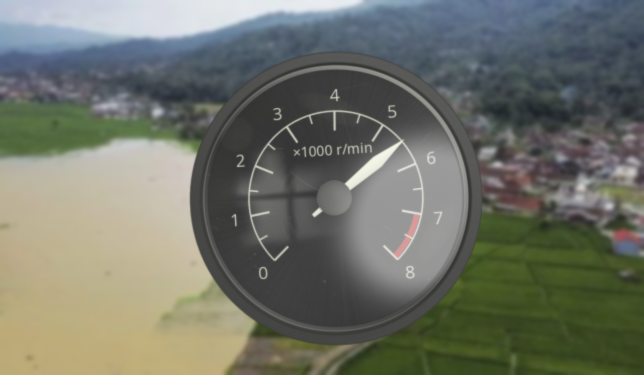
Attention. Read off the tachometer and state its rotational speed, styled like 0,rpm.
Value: 5500,rpm
